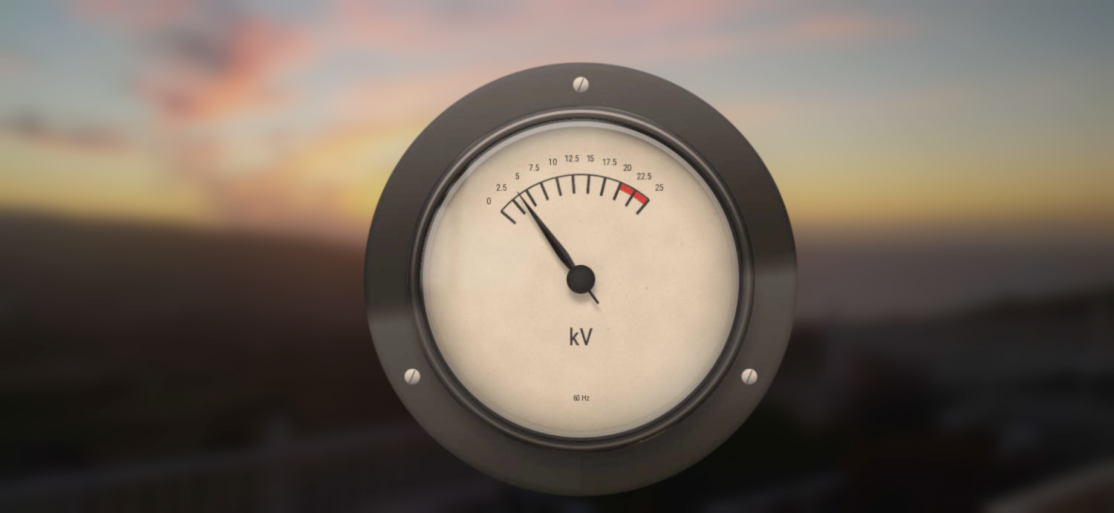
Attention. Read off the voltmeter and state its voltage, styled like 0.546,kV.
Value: 3.75,kV
